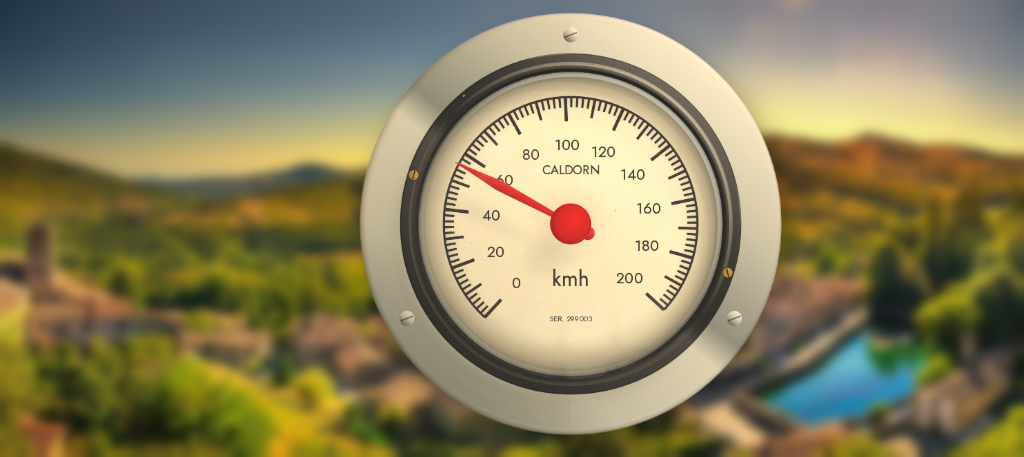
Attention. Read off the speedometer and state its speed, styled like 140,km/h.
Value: 56,km/h
